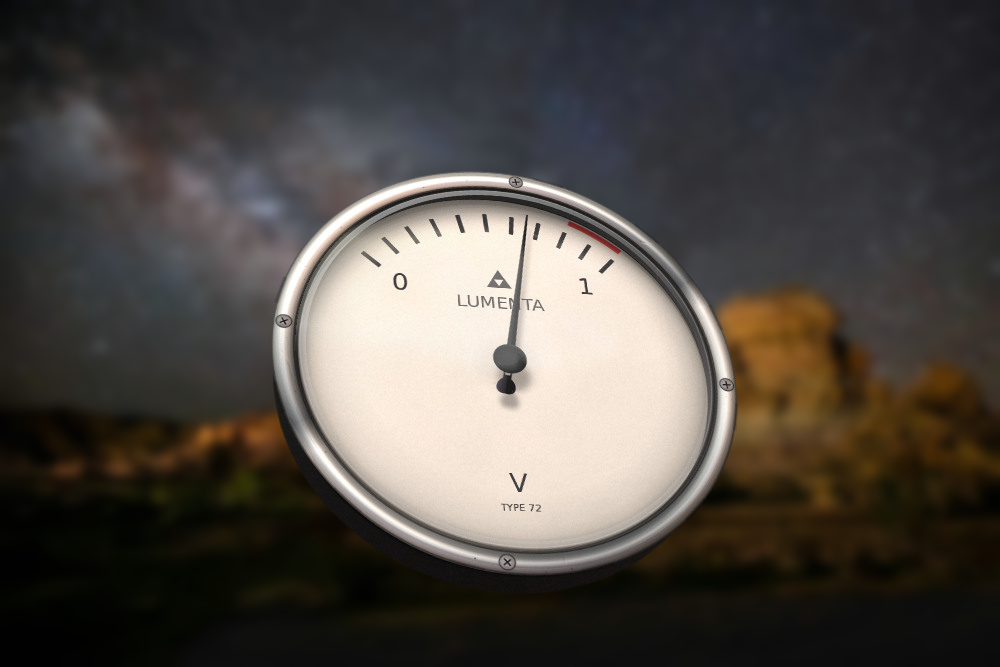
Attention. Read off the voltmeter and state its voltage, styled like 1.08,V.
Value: 0.65,V
